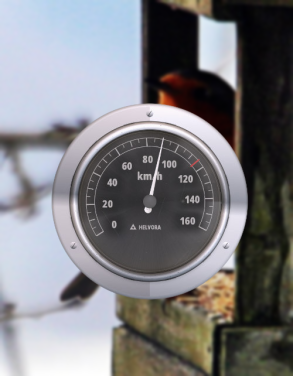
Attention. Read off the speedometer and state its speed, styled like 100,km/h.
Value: 90,km/h
